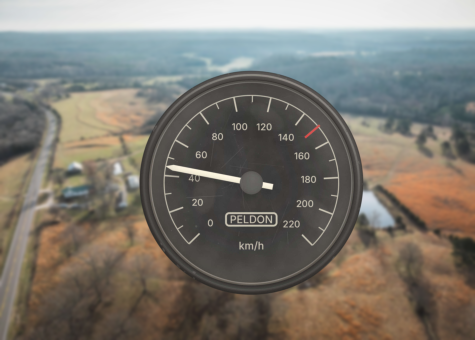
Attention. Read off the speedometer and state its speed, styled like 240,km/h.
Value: 45,km/h
